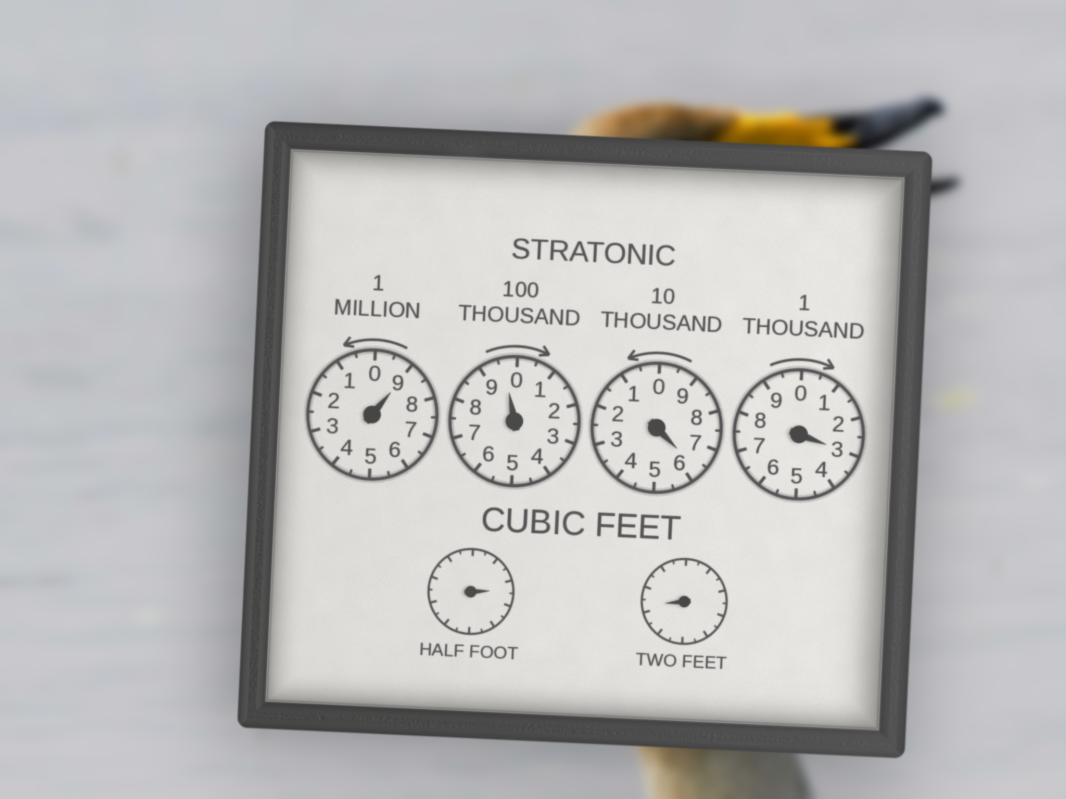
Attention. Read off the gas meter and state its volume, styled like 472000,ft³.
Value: 896300,ft³
